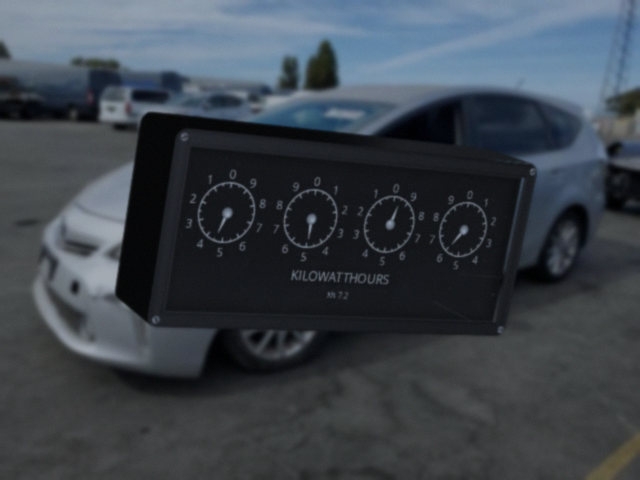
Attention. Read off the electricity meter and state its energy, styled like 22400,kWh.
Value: 4496,kWh
